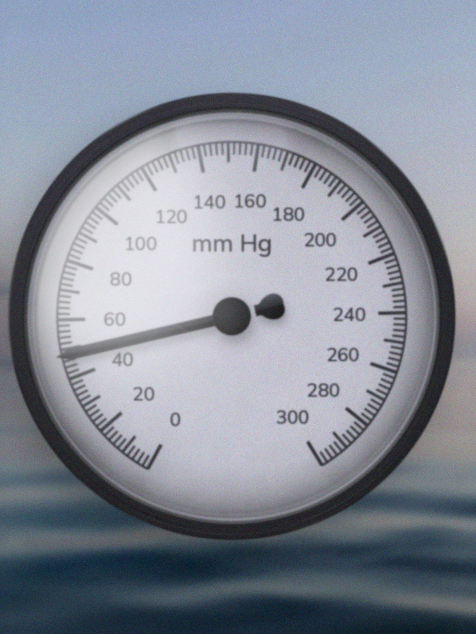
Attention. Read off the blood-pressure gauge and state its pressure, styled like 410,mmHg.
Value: 48,mmHg
